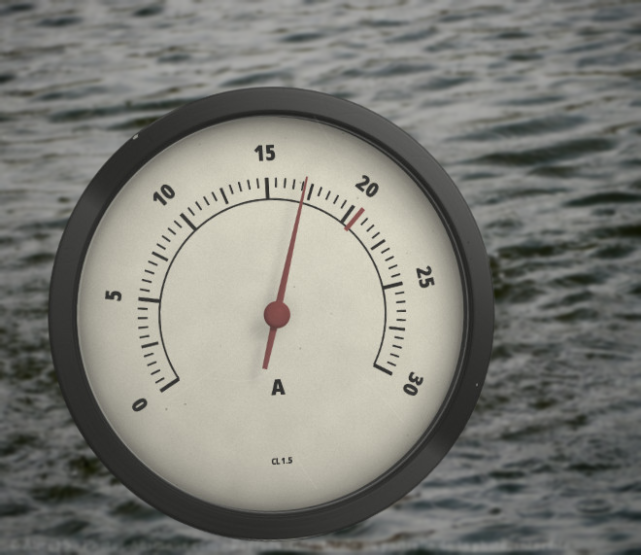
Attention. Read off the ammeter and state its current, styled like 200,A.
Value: 17,A
